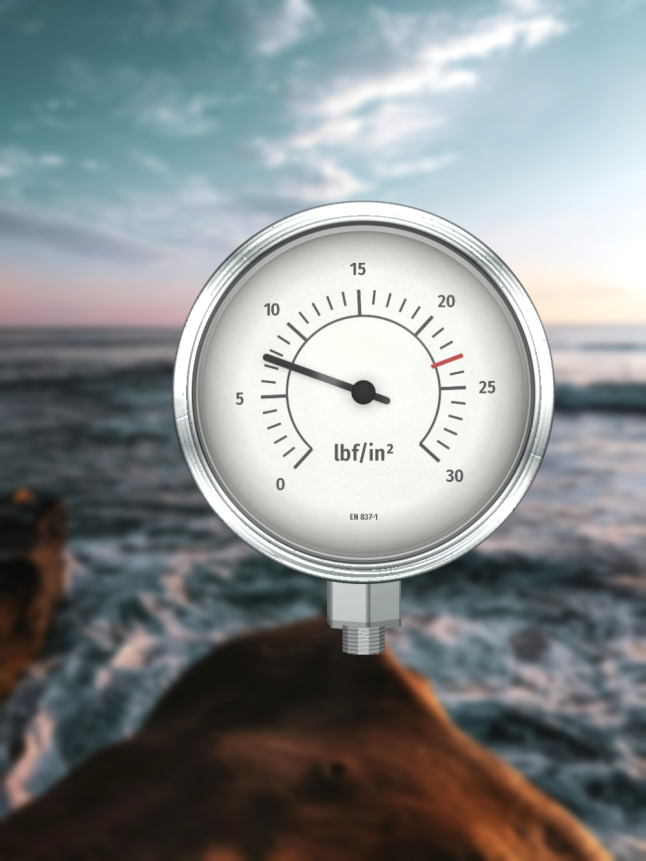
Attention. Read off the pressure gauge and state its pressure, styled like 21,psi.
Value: 7.5,psi
